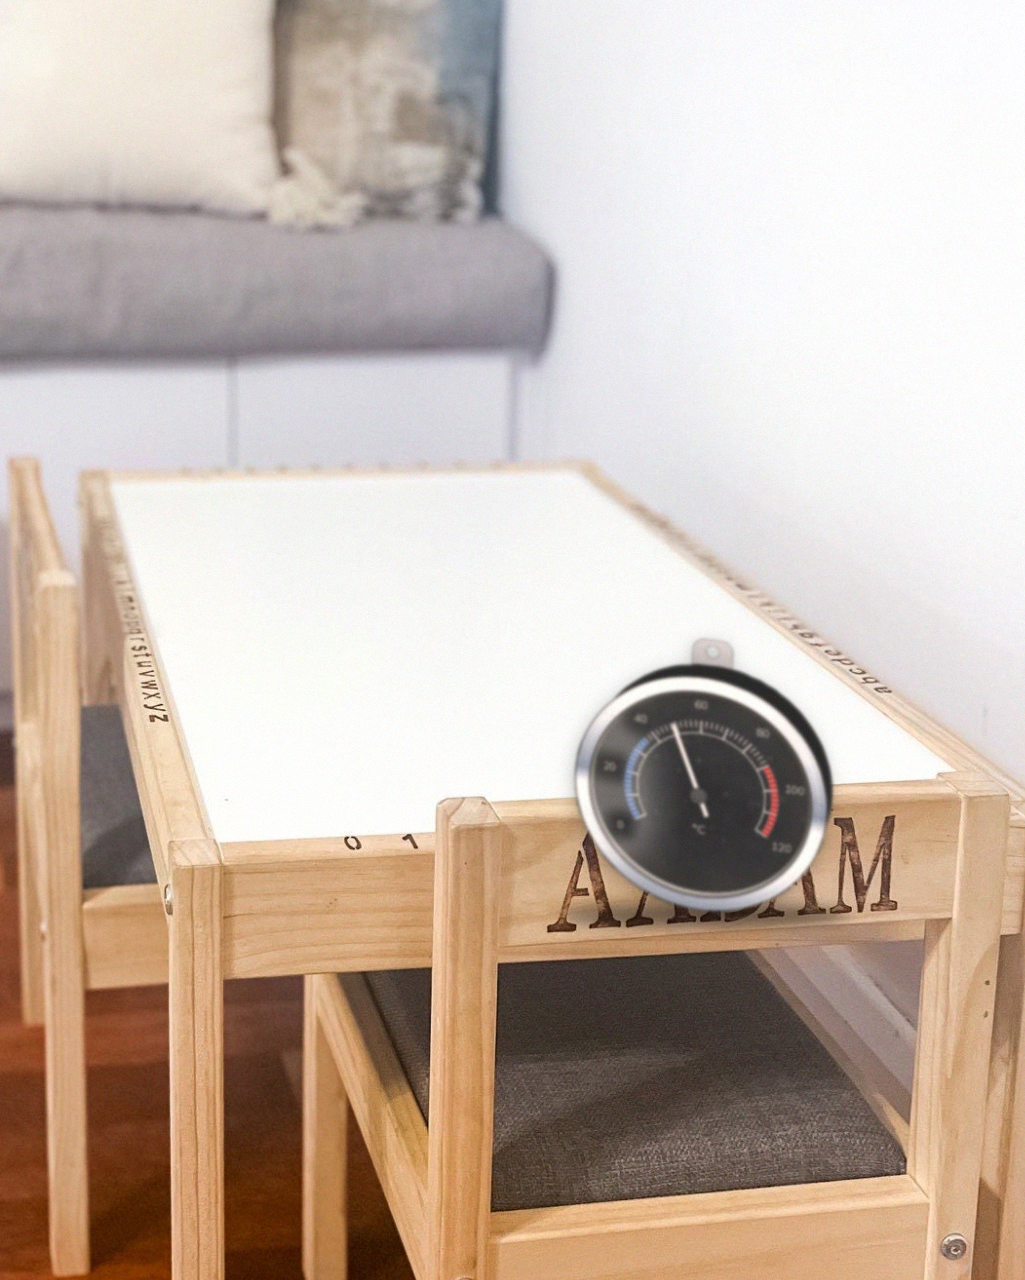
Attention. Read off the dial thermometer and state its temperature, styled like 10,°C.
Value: 50,°C
